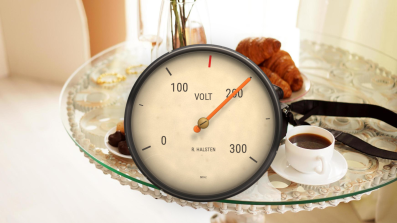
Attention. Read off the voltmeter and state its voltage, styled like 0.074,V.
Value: 200,V
